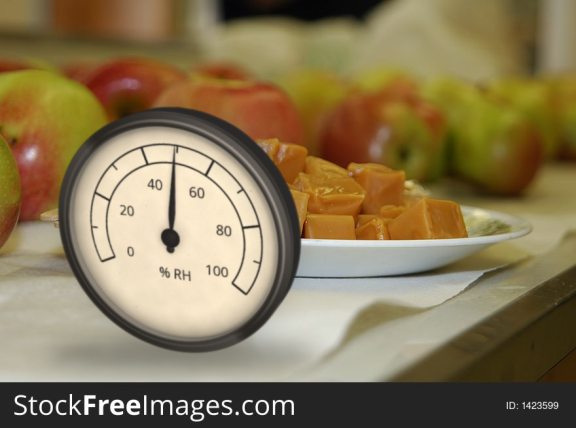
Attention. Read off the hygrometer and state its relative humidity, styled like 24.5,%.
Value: 50,%
